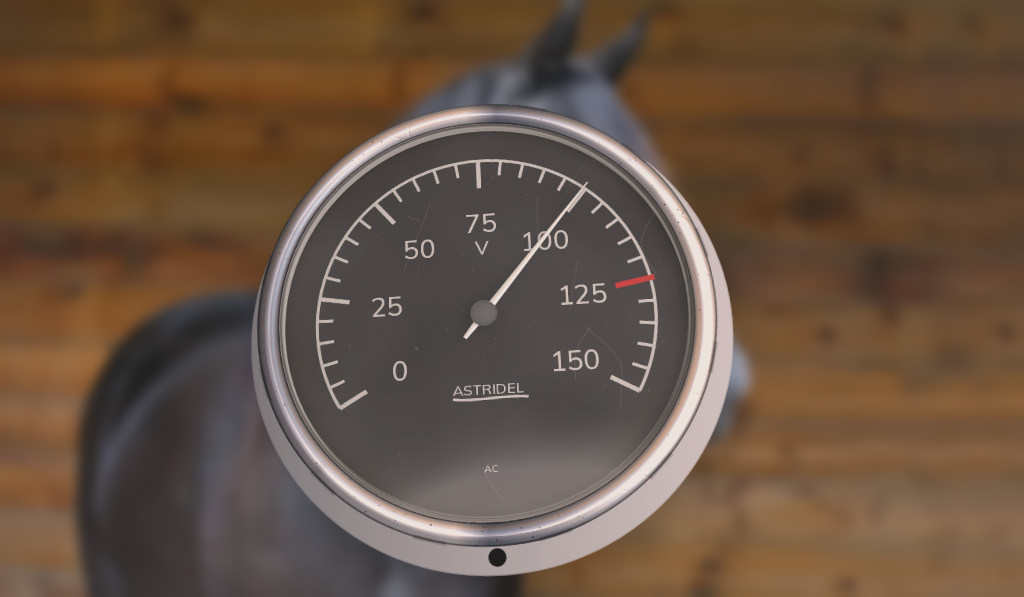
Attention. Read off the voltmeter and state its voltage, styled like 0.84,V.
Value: 100,V
